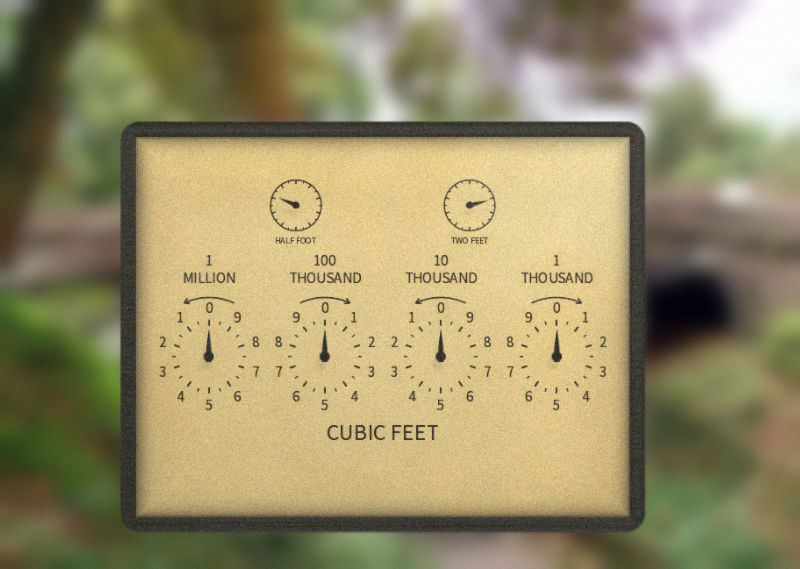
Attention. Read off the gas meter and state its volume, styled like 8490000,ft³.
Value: 0,ft³
